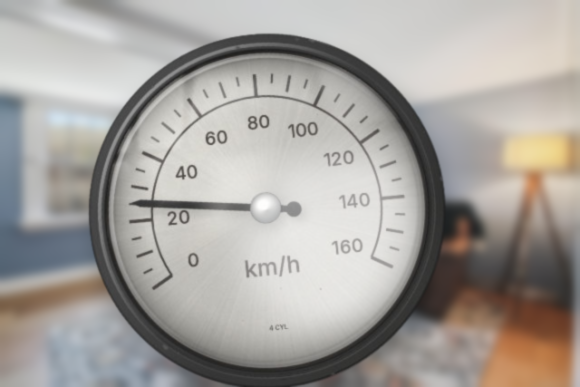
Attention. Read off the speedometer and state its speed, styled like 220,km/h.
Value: 25,km/h
